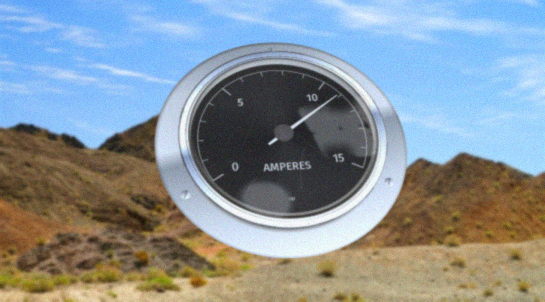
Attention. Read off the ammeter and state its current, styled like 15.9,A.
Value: 11,A
